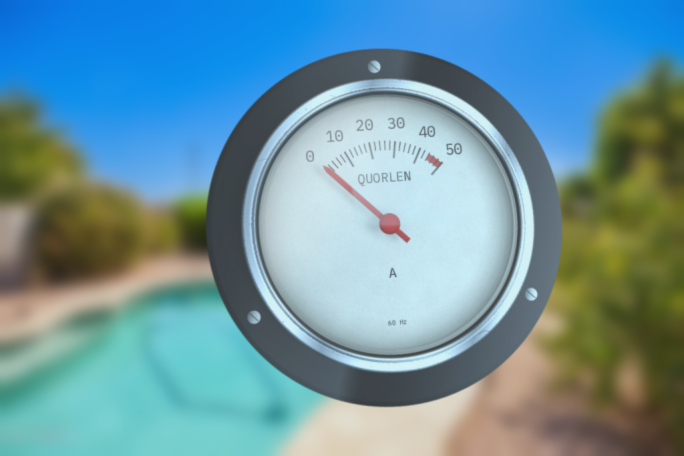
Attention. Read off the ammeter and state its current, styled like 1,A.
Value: 0,A
